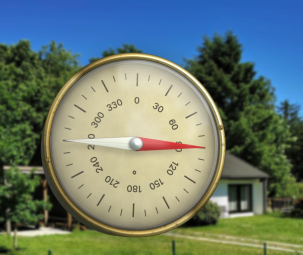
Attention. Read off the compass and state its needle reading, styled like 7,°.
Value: 90,°
